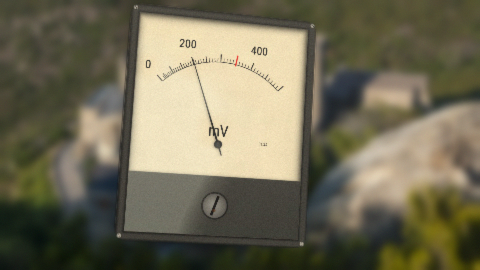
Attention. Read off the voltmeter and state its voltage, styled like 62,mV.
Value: 200,mV
